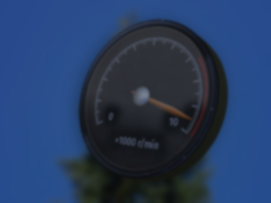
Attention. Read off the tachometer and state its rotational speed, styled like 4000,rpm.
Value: 9500,rpm
